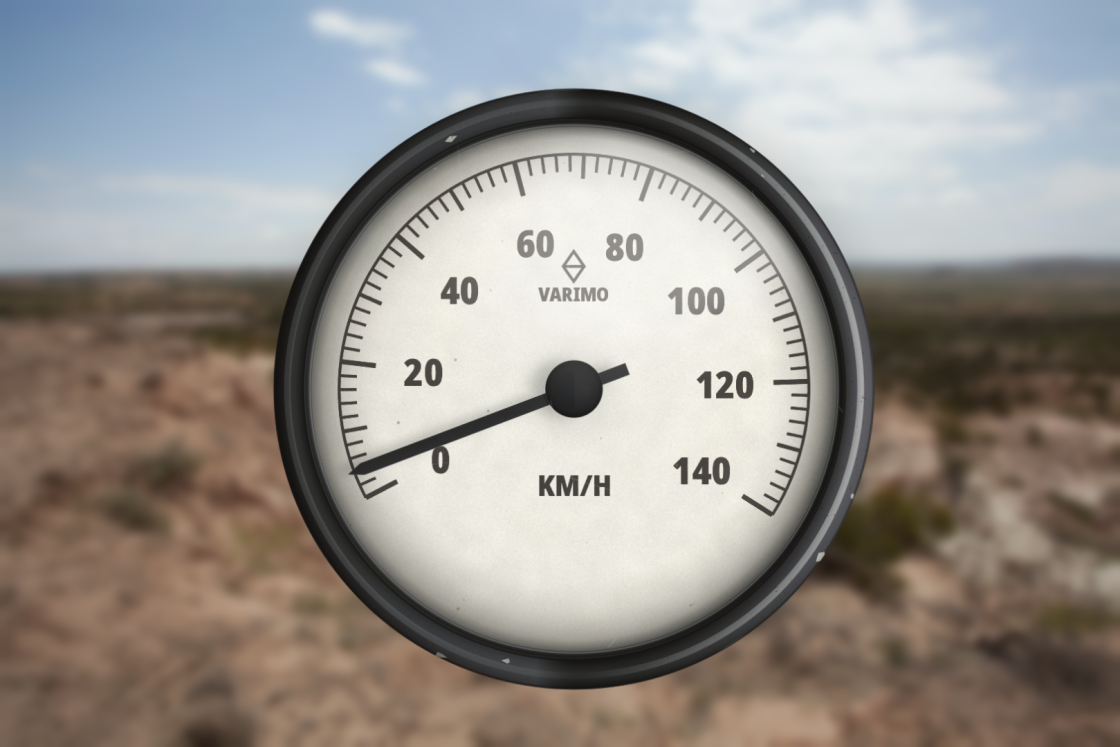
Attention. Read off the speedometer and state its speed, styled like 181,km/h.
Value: 4,km/h
